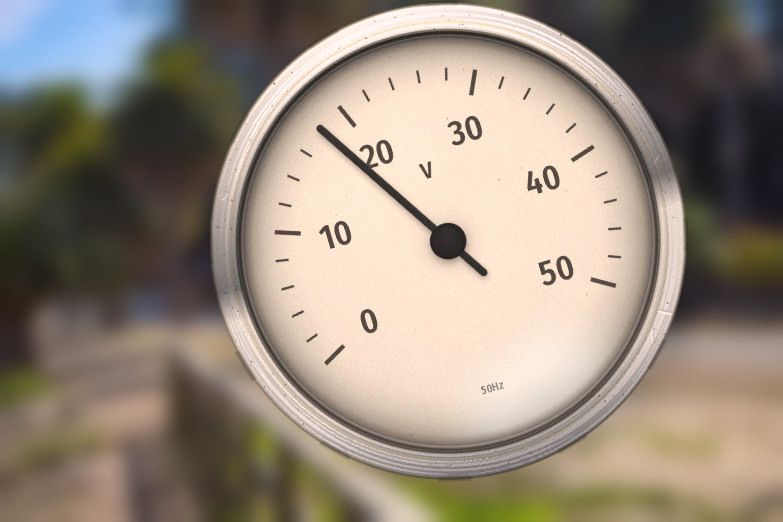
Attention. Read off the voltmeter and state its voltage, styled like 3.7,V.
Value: 18,V
